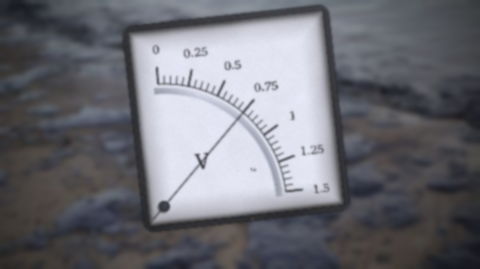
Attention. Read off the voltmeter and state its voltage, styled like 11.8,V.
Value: 0.75,V
